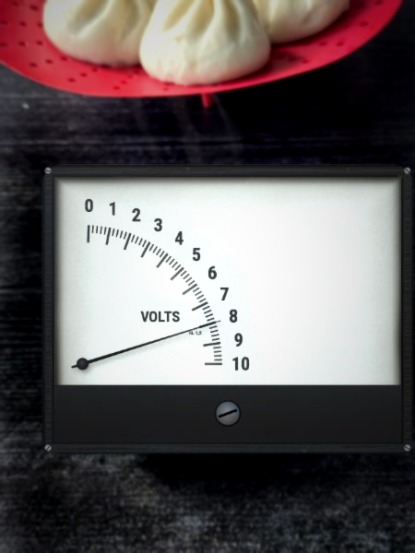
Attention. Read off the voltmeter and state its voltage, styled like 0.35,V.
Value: 8,V
